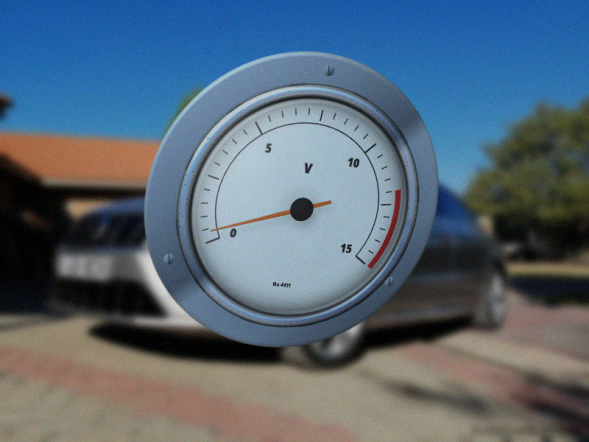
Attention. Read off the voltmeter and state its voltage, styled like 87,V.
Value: 0.5,V
